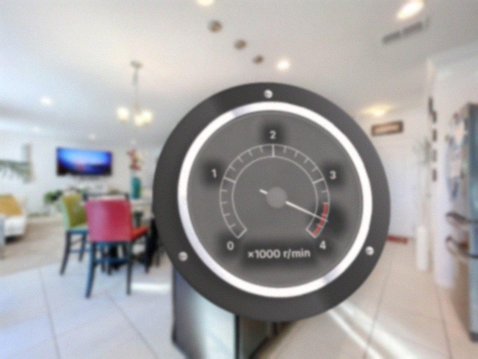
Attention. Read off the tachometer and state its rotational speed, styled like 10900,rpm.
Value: 3700,rpm
